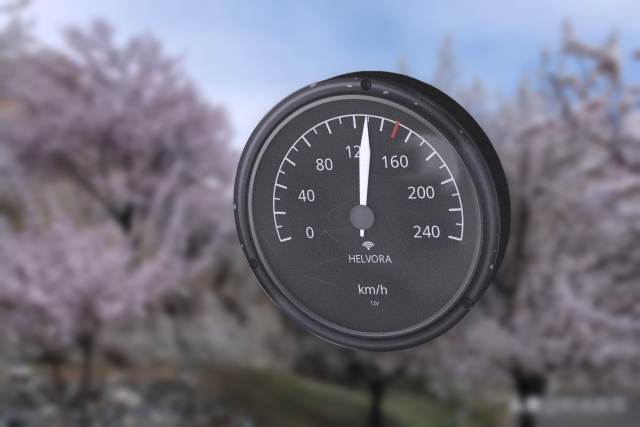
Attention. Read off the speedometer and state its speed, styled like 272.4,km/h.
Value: 130,km/h
